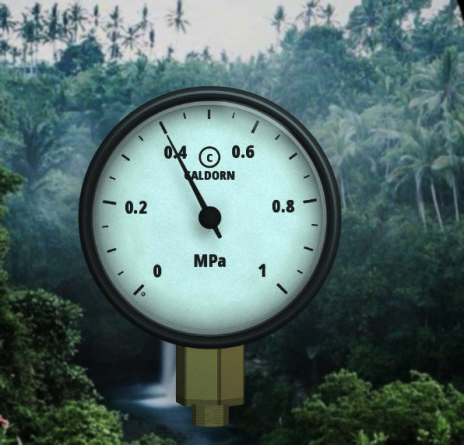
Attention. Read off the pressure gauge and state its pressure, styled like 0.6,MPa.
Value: 0.4,MPa
